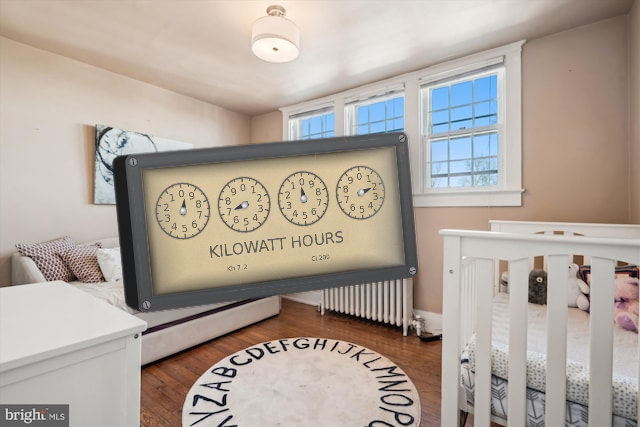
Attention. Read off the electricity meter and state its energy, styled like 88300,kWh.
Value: 9702,kWh
